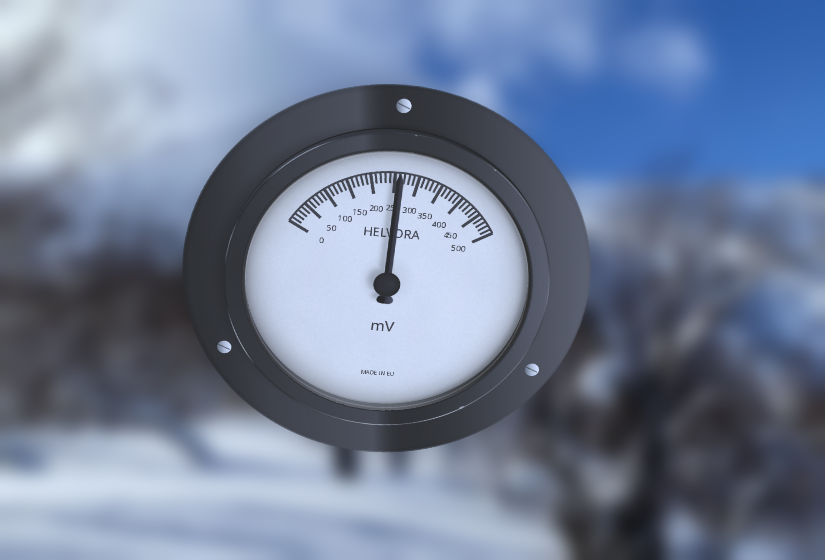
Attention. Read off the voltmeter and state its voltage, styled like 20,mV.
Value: 260,mV
